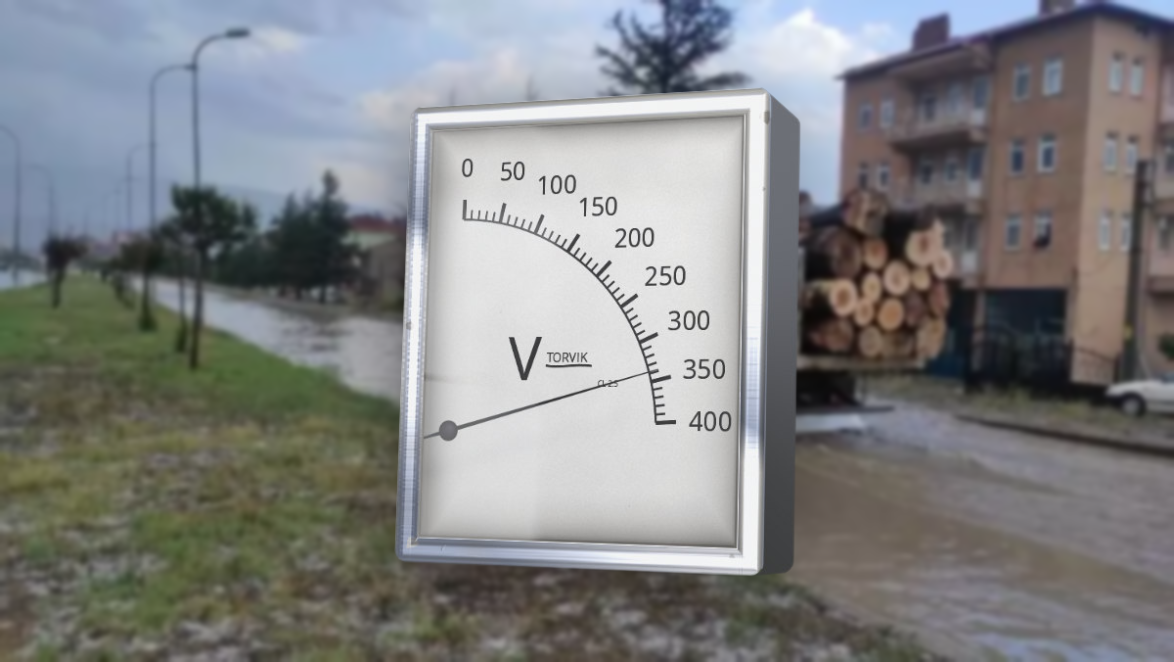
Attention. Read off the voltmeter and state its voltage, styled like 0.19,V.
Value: 340,V
